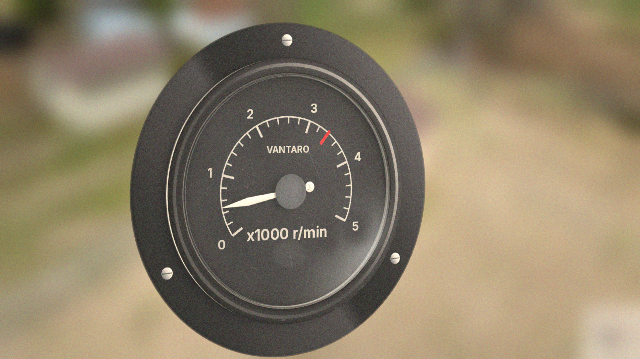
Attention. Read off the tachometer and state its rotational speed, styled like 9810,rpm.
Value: 500,rpm
